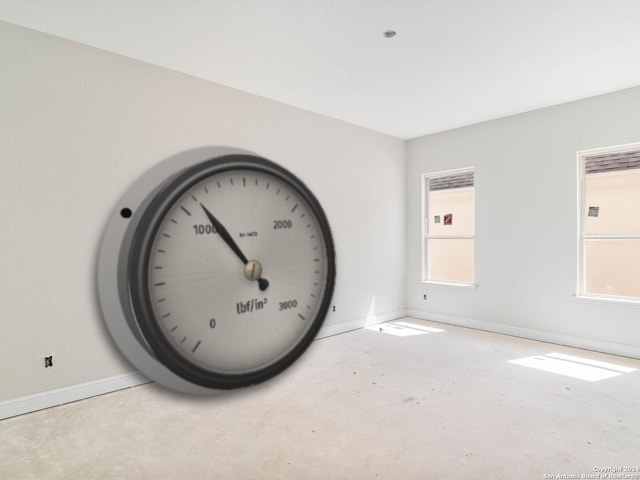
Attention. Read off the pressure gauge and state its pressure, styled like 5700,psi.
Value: 1100,psi
